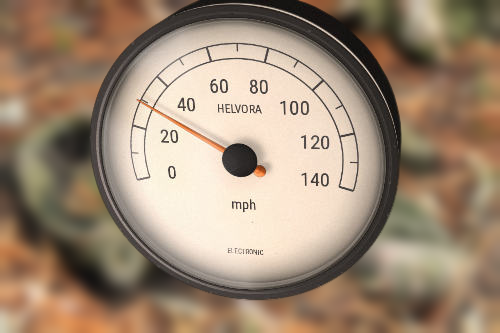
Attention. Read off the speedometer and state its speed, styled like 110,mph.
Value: 30,mph
